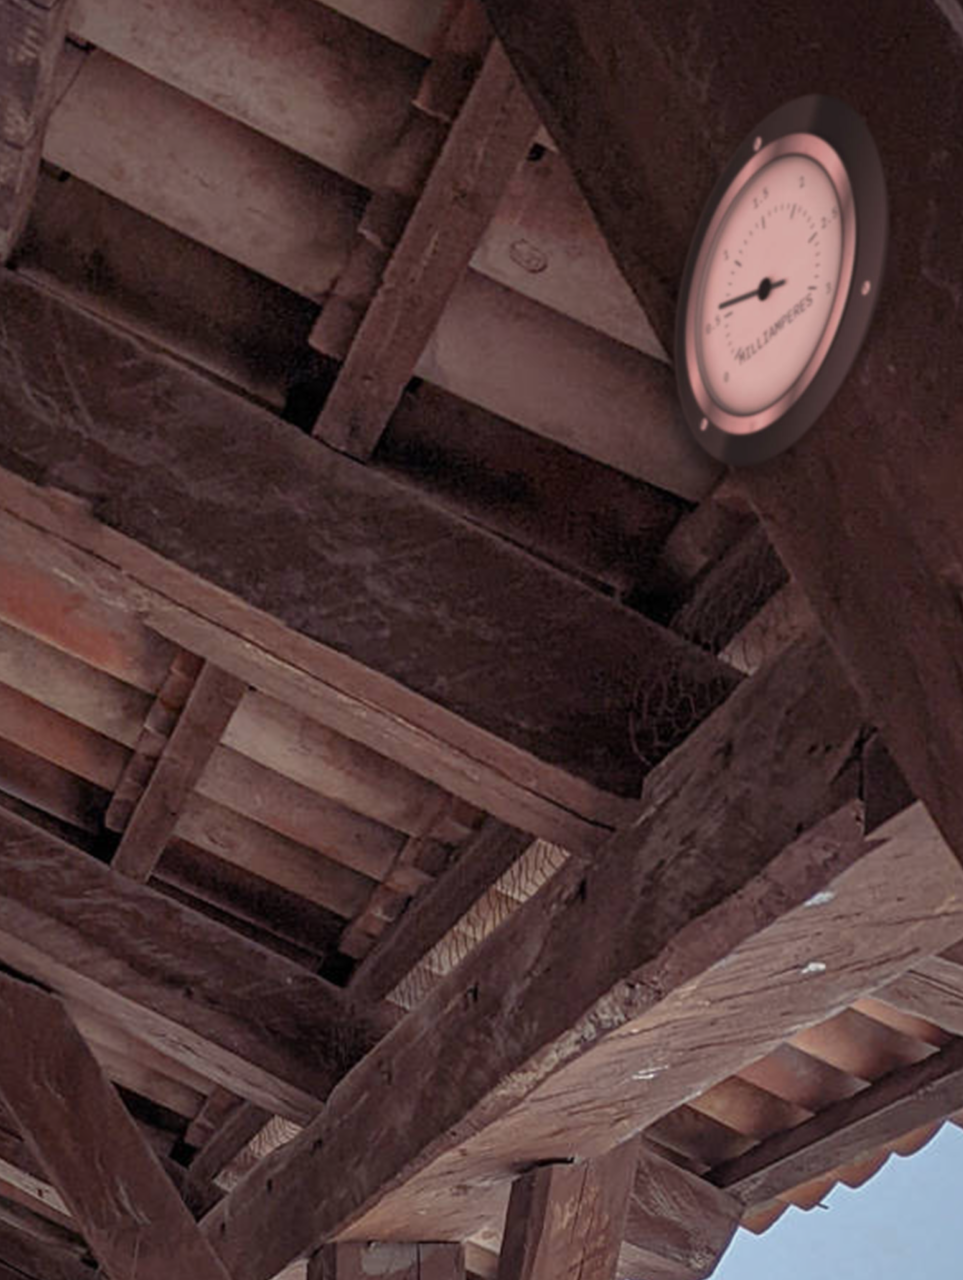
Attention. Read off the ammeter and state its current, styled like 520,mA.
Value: 0.6,mA
